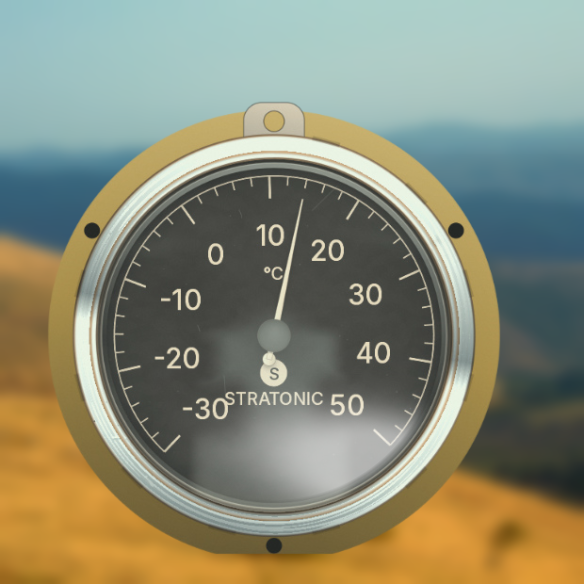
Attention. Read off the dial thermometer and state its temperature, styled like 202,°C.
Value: 14,°C
